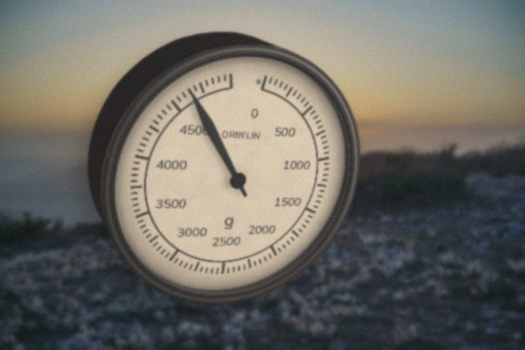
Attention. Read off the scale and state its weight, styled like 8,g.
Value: 4650,g
